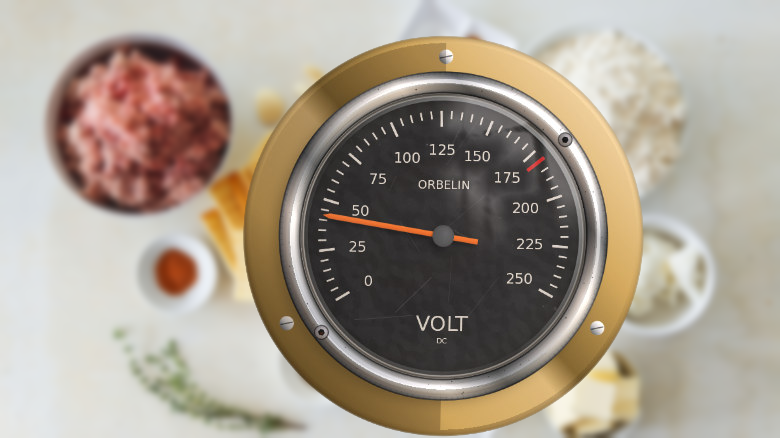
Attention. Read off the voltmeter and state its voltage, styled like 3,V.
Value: 42.5,V
